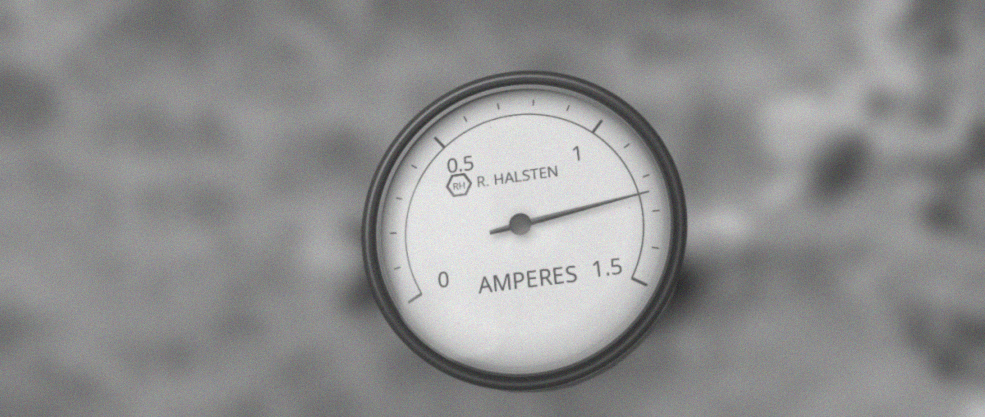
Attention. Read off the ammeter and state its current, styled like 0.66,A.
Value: 1.25,A
